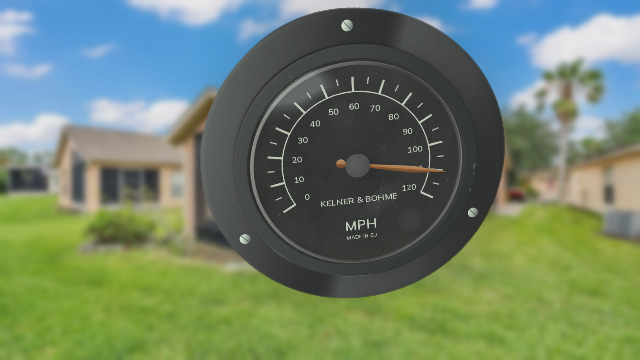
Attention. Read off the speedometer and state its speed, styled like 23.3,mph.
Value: 110,mph
